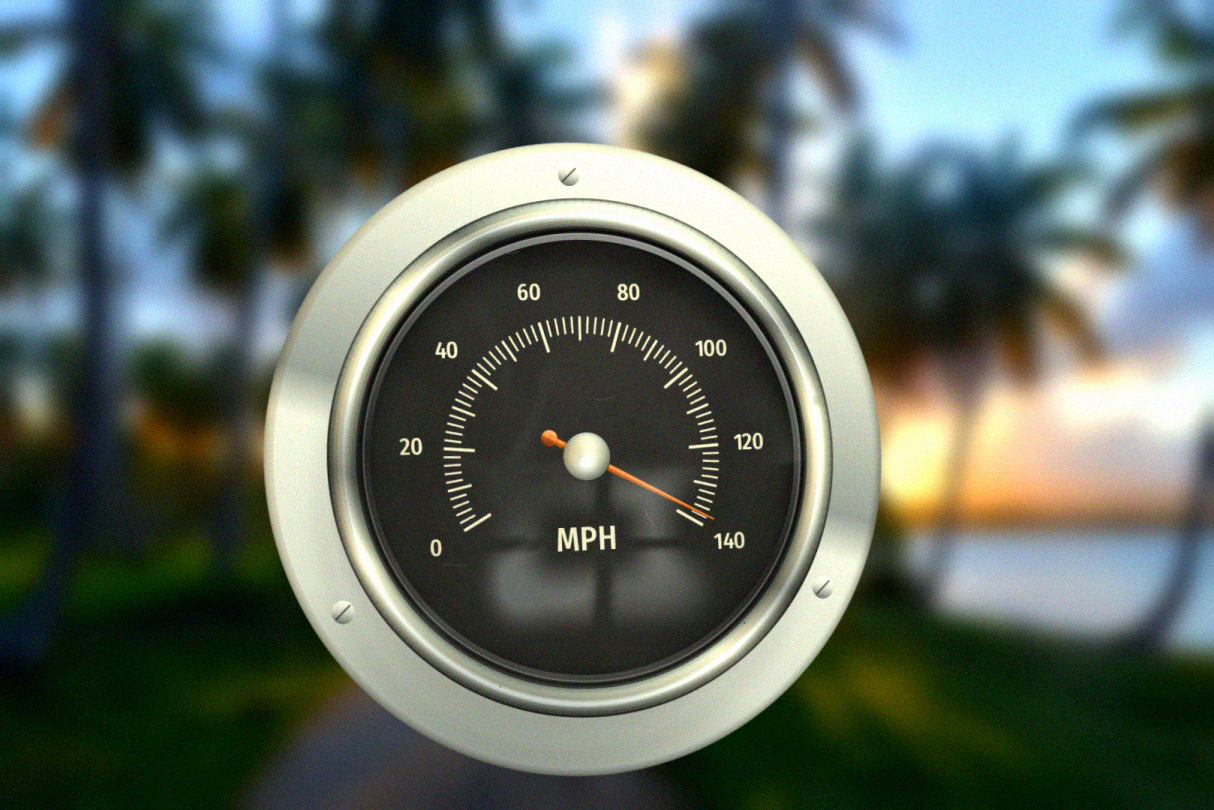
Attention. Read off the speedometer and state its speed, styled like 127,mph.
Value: 138,mph
